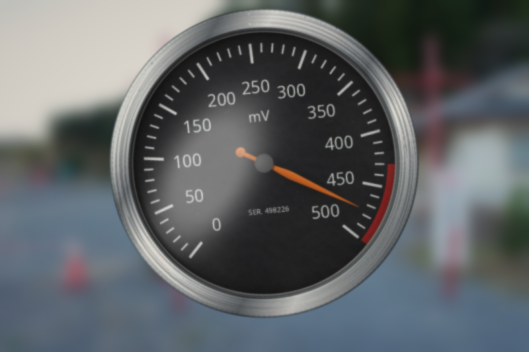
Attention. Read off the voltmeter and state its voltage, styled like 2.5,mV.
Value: 475,mV
